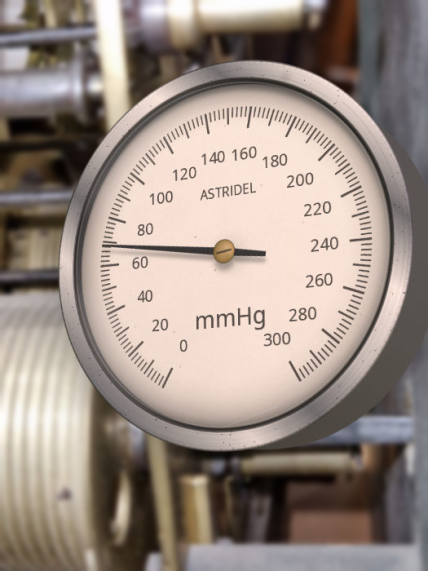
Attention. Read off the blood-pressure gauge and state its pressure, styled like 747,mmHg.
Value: 68,mmHg
